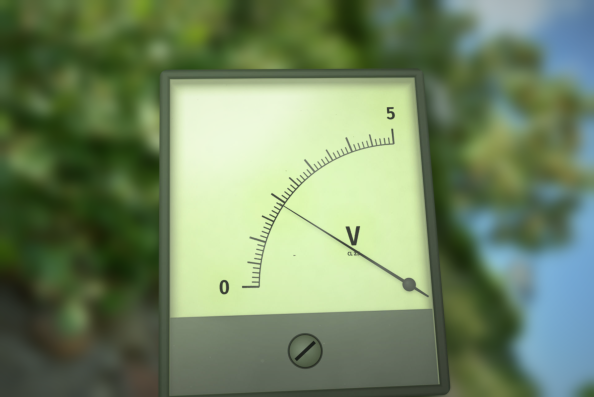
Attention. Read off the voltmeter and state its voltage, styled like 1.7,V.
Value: 1.9,V
